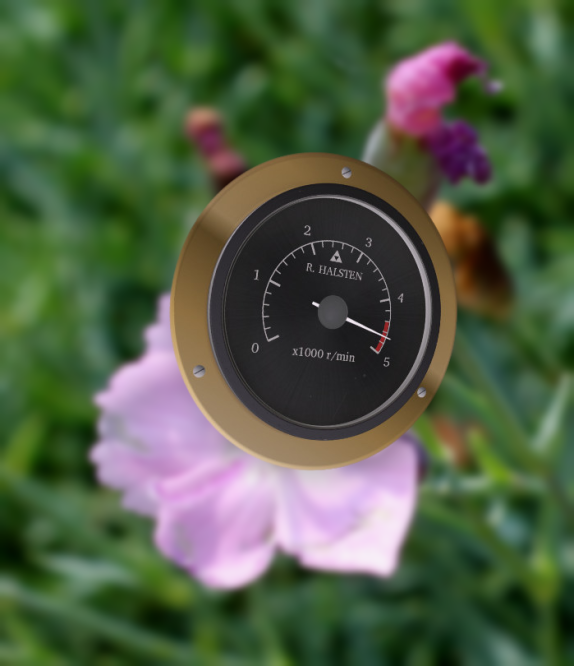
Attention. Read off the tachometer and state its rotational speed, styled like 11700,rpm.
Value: 4700,rpm
